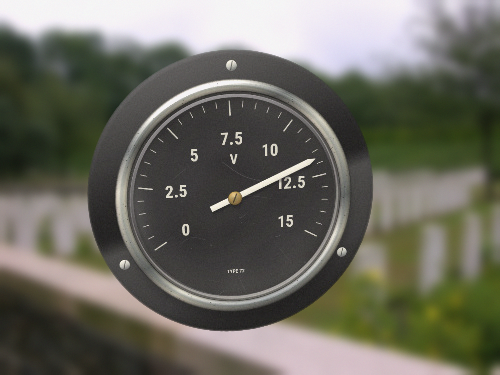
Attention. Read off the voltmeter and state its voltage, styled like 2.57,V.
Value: 11.75,V
